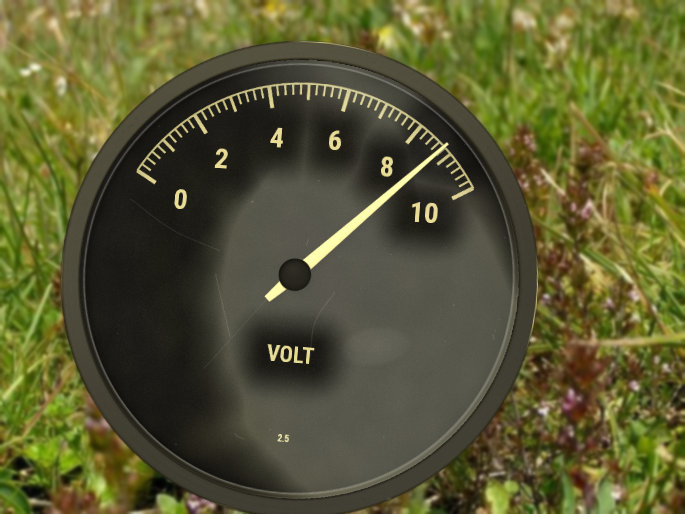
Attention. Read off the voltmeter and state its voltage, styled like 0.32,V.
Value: 8.8,V
